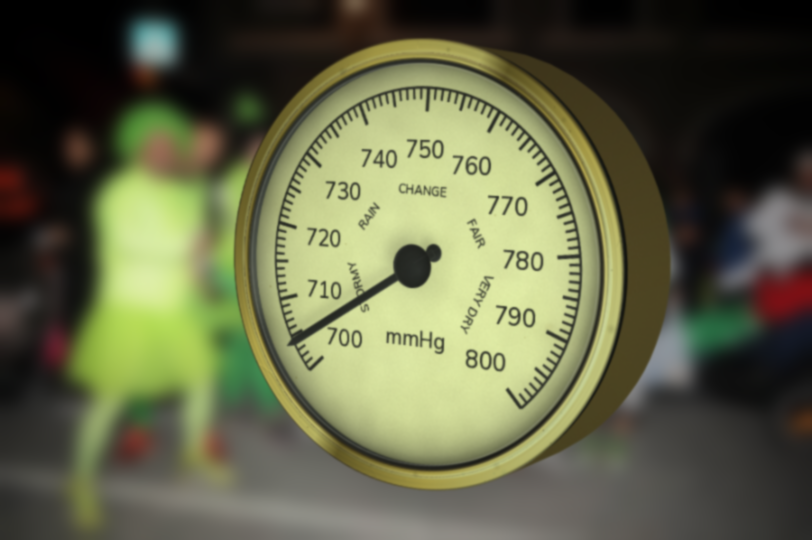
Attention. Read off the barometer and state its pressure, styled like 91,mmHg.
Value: 704,mmHg
